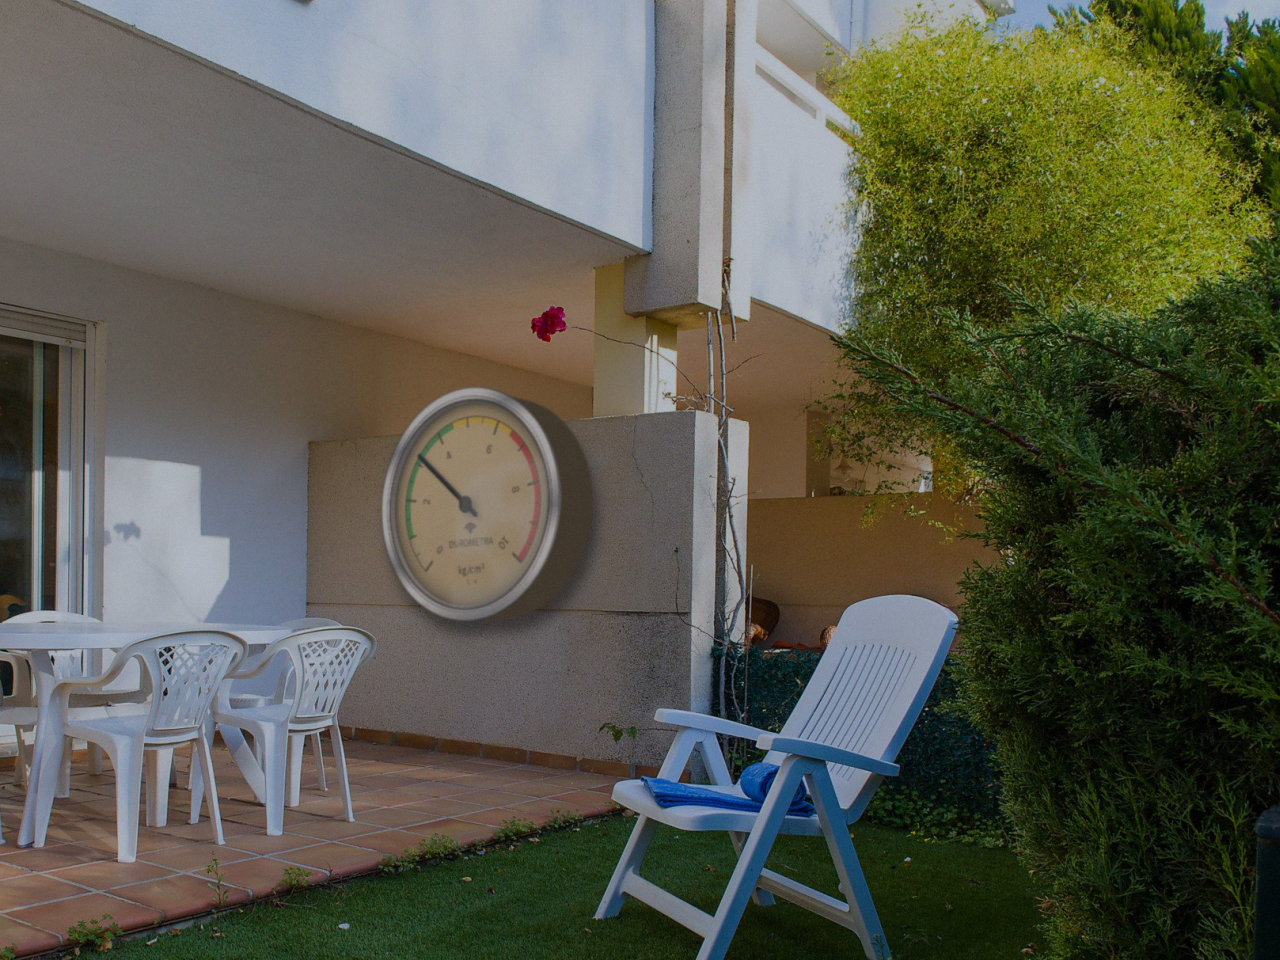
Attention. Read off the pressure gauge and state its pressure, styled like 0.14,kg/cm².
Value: 3.25,kg/cm²
